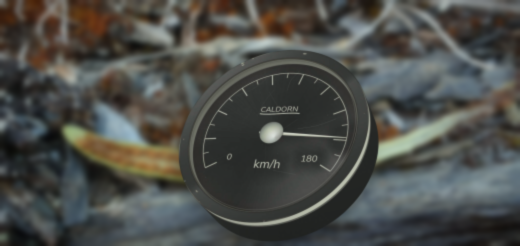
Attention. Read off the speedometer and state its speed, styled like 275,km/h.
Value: 160,km/h
